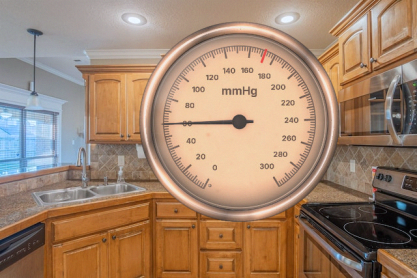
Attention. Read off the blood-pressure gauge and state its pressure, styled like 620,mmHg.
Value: 60,mmHg
